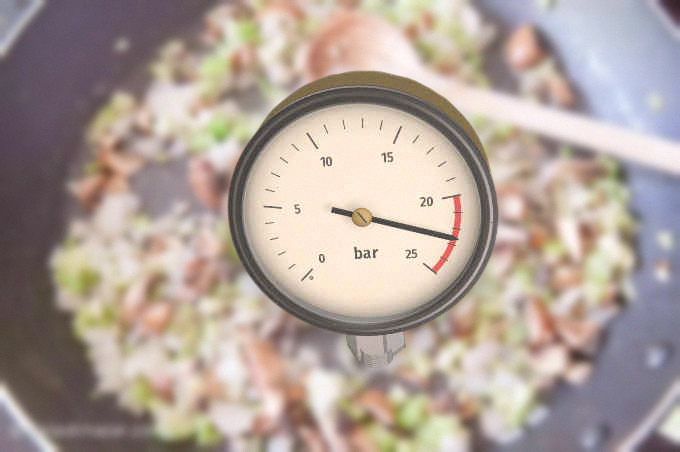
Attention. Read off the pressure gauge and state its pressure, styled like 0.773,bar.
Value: 22.5,bar
